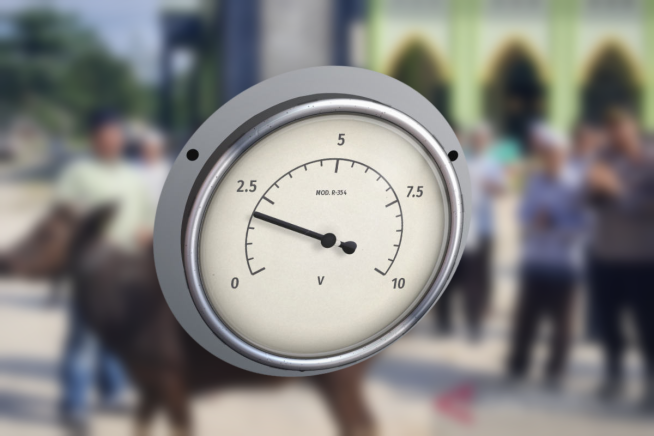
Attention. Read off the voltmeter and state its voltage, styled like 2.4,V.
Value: 2,V
